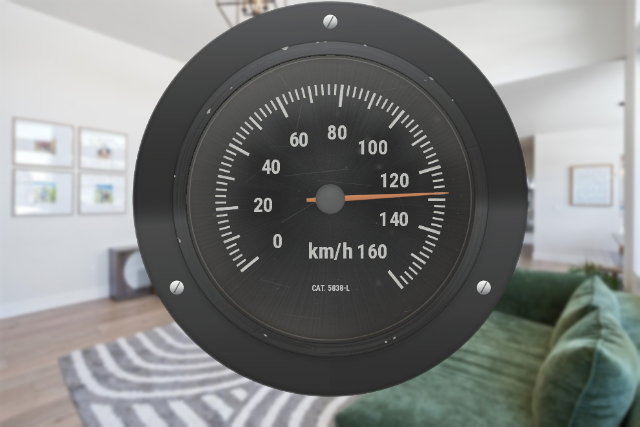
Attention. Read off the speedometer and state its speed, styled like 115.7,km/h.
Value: 128,km/h
